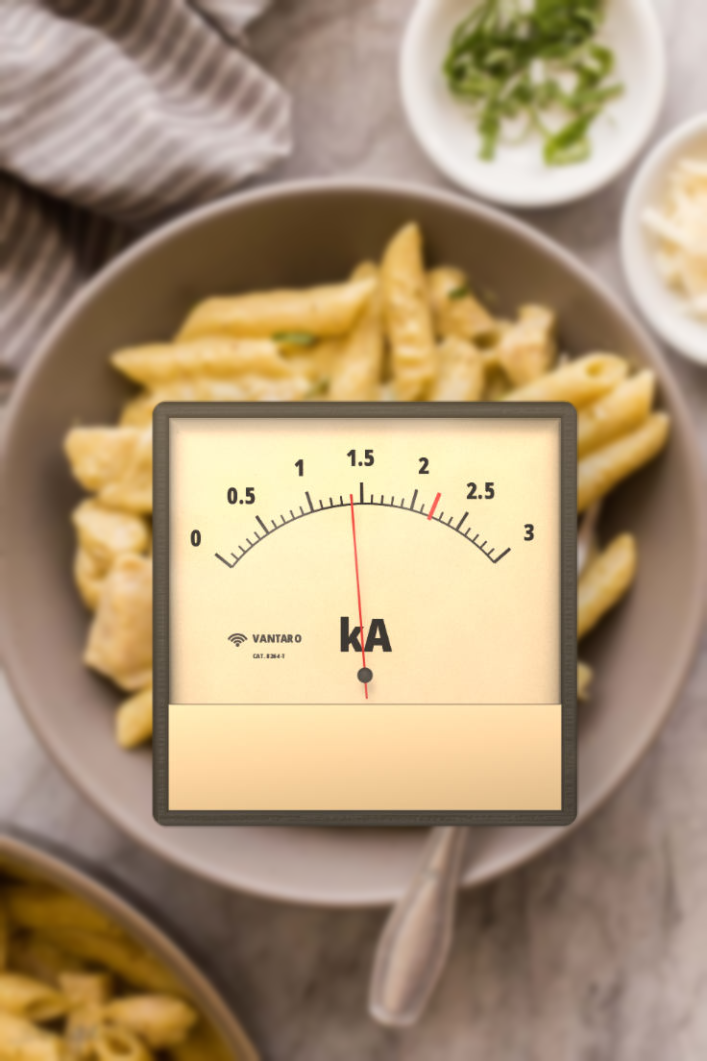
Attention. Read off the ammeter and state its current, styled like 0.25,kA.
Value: 1.4,kA
